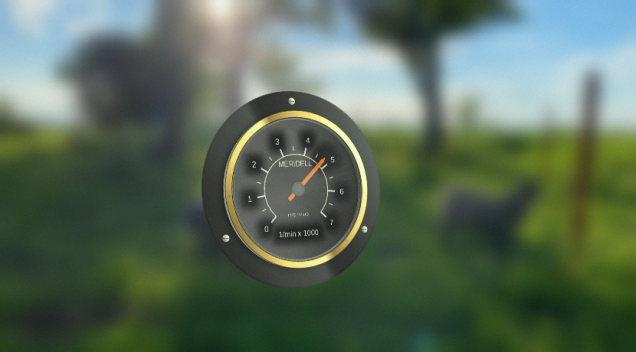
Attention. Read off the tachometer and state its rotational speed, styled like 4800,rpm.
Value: 4750,rpm
